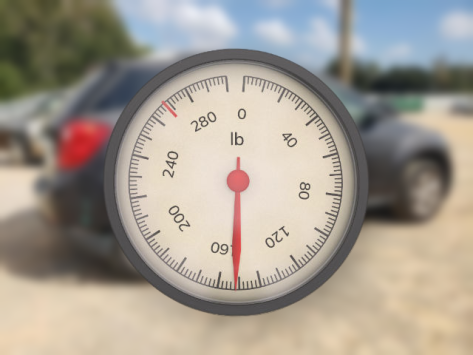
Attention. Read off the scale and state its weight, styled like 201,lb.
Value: 152,lb
